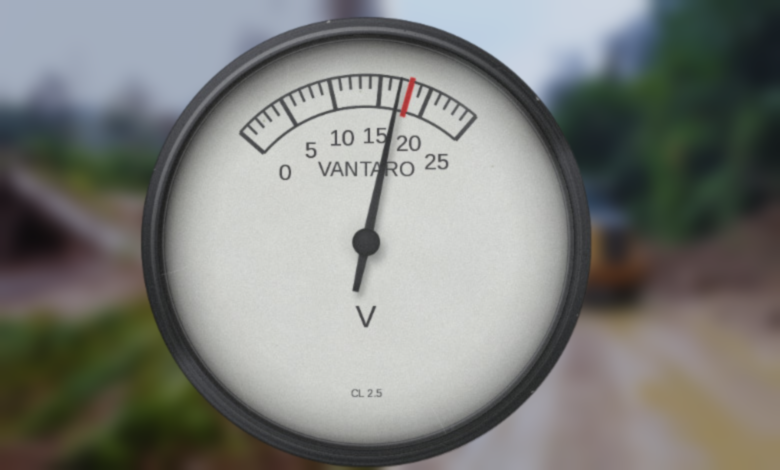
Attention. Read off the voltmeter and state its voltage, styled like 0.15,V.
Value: 17,V
